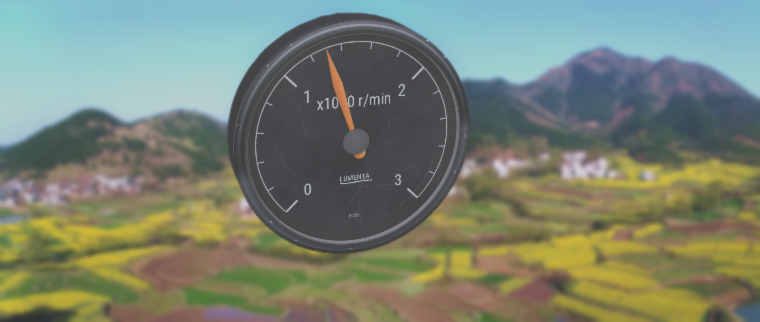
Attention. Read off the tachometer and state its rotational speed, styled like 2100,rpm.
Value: 1300,rpm
